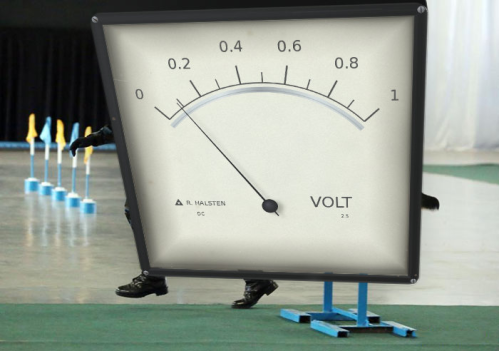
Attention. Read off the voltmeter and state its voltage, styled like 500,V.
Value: 0.1,V
